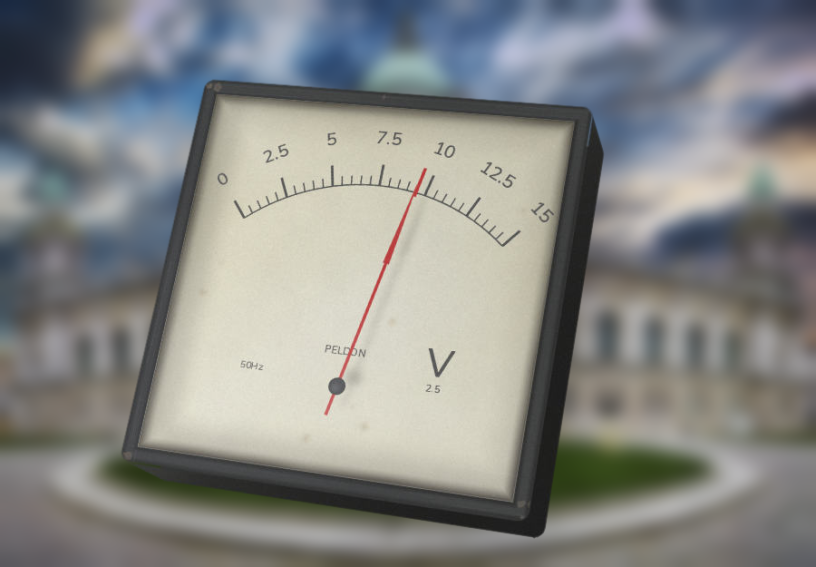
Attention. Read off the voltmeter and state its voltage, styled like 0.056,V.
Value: 9.5,V
